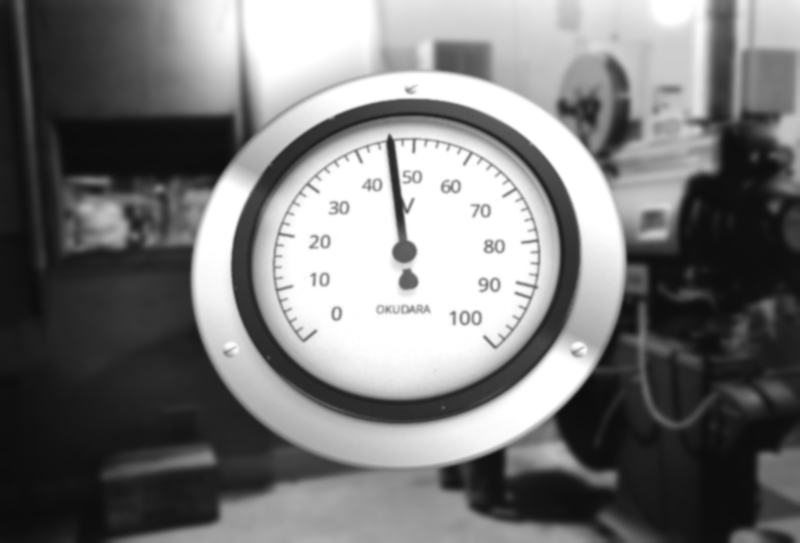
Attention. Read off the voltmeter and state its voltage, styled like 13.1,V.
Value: 46,V
